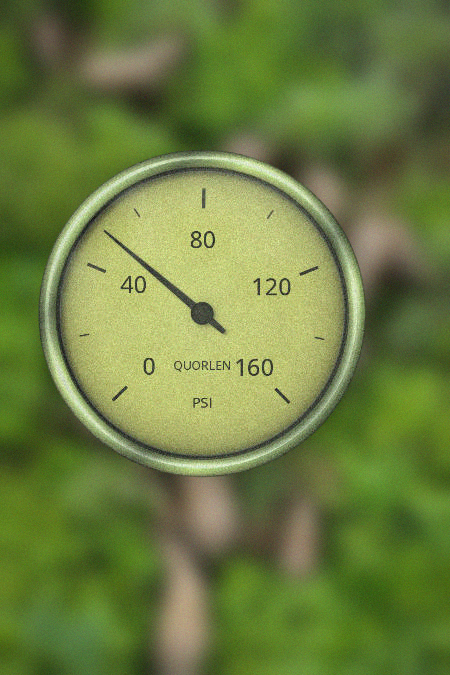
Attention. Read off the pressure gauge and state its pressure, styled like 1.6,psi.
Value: 50,psi
